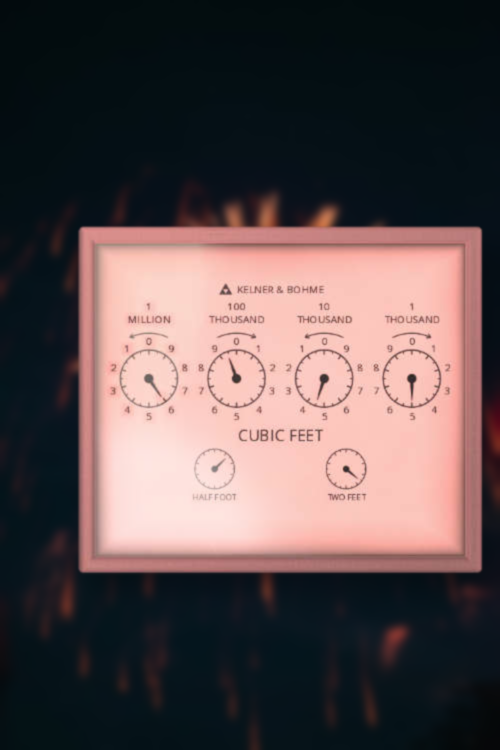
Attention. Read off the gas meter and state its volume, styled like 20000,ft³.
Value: 594500,ft³
